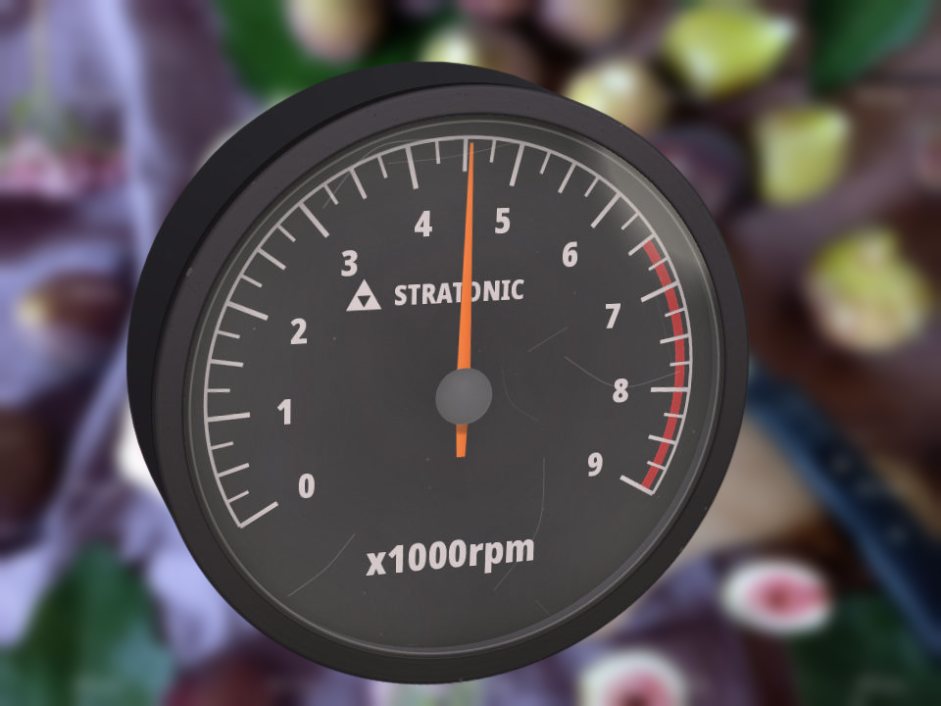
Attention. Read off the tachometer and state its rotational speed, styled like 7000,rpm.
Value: 4500,rpm
